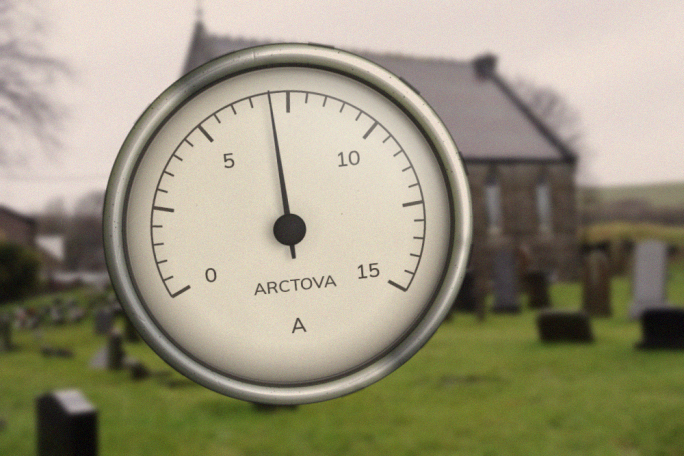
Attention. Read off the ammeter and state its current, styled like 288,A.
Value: 7,A
